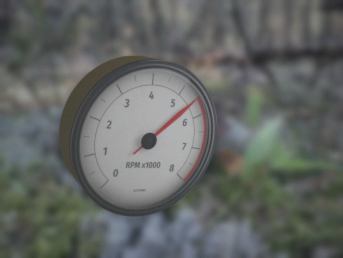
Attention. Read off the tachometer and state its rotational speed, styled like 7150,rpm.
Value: 5500,rpm
